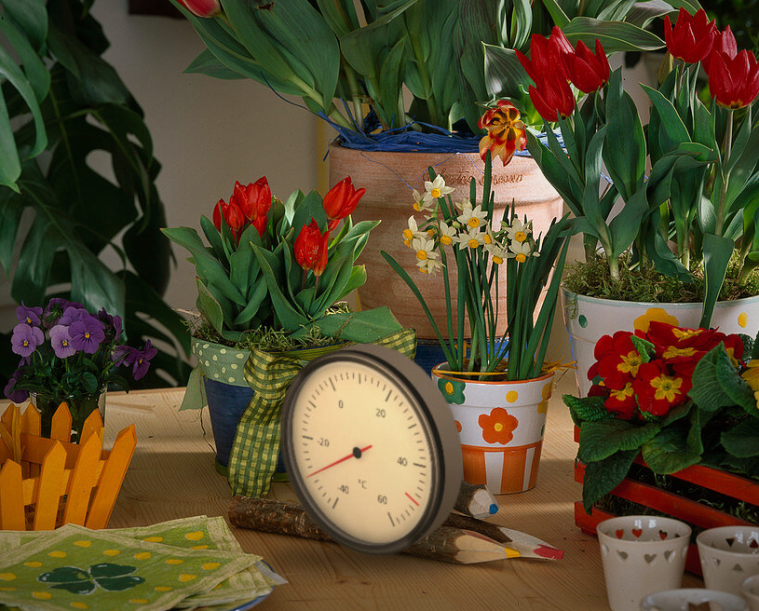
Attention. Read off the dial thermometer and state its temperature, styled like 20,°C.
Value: -30,°C
